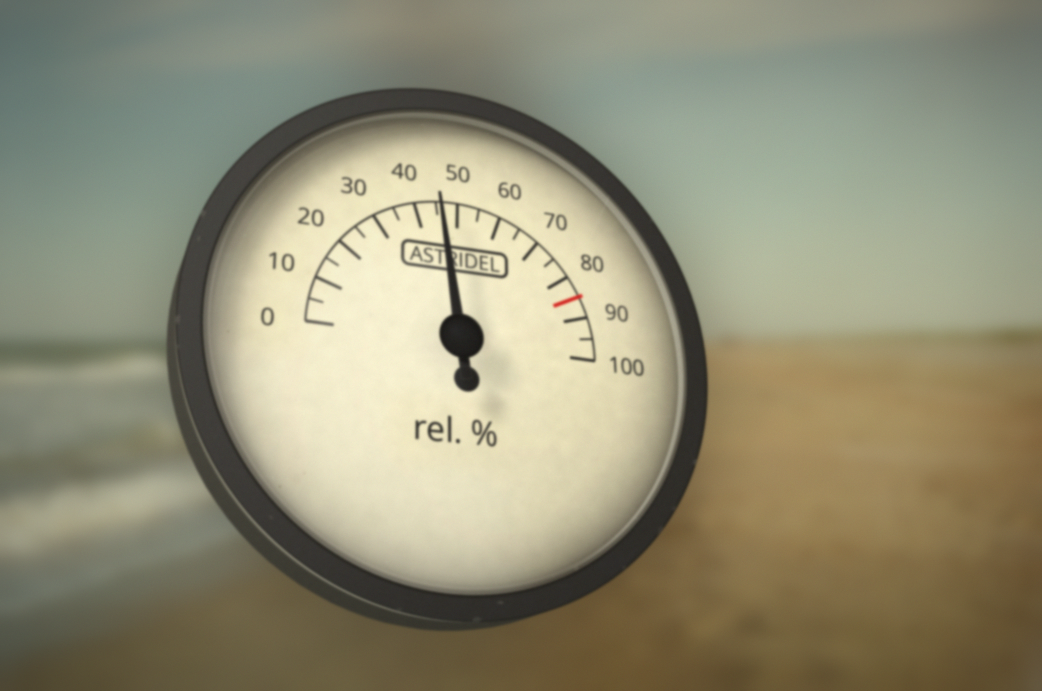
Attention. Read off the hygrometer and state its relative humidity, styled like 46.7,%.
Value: 45,%
